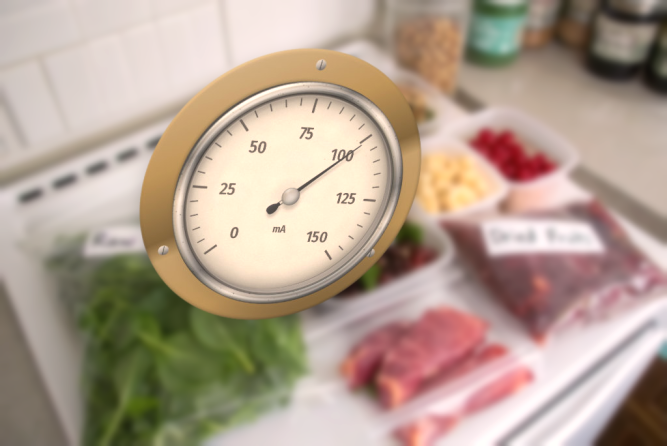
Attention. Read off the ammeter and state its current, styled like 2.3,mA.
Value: 100,mA
